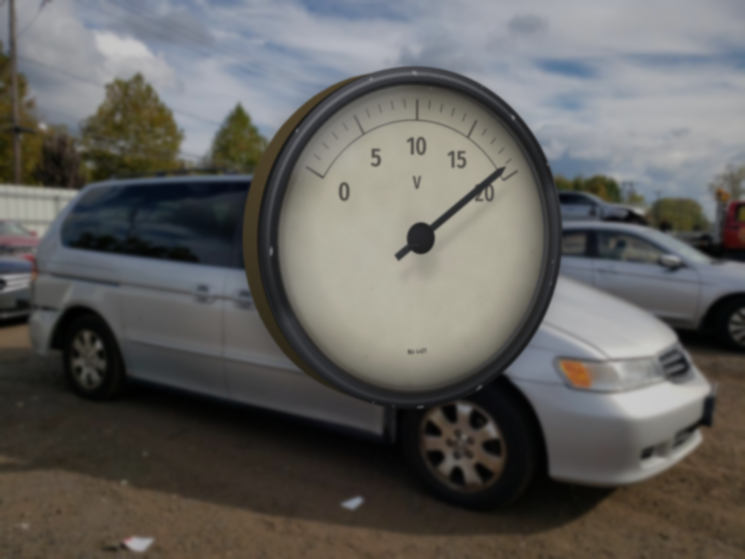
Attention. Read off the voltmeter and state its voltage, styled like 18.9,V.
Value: 19,V
